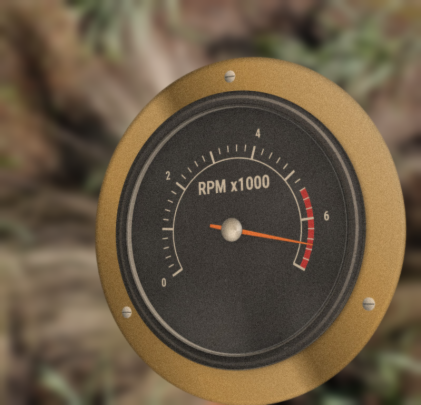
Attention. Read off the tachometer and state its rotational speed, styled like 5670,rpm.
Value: 6500,rpm
